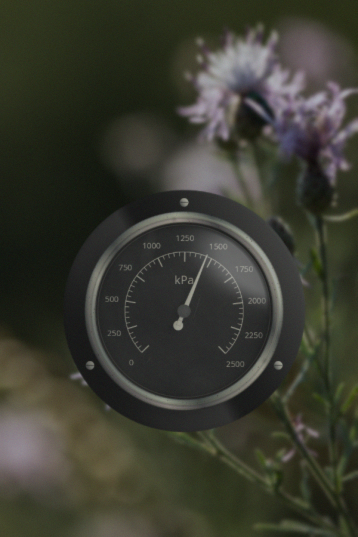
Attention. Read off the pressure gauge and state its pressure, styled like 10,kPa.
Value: 1450,kPa
